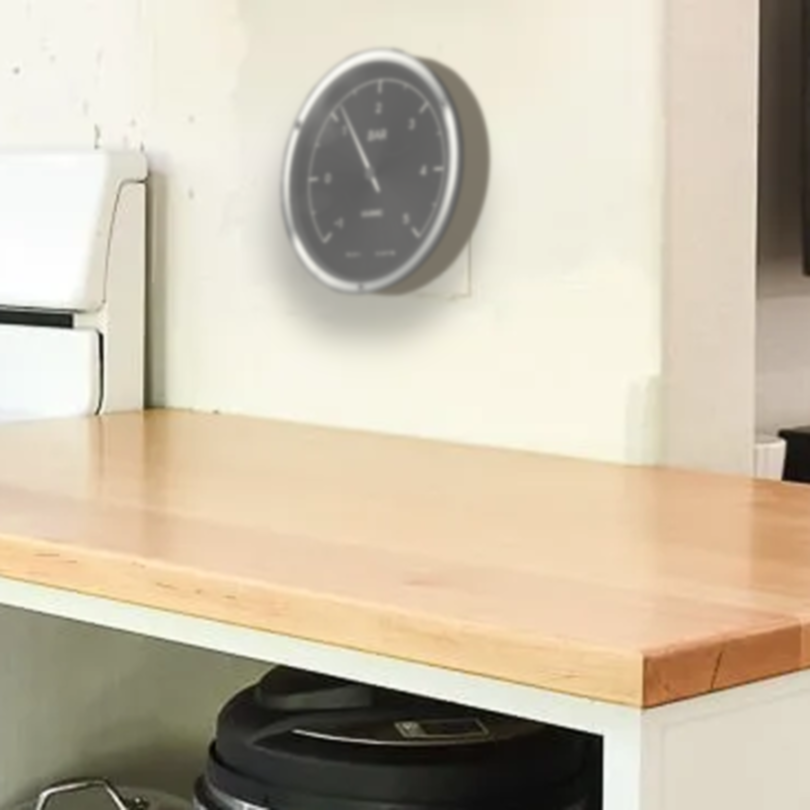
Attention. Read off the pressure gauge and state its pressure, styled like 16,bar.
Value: 1.25,bar
